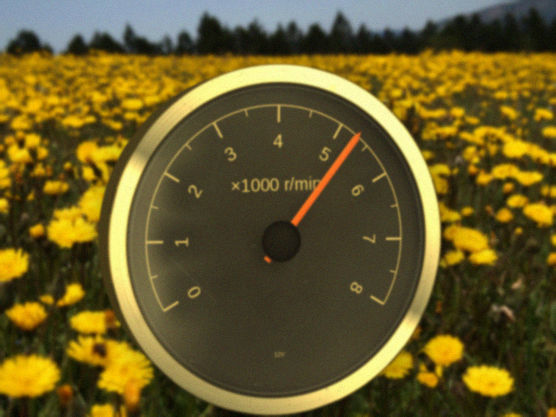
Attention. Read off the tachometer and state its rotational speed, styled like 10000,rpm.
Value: 5250,rpm
